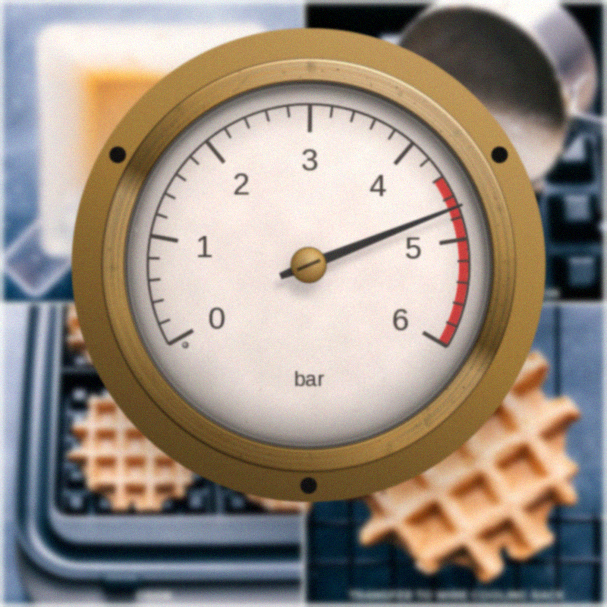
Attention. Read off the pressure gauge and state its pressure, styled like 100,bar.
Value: 4.7,bar
